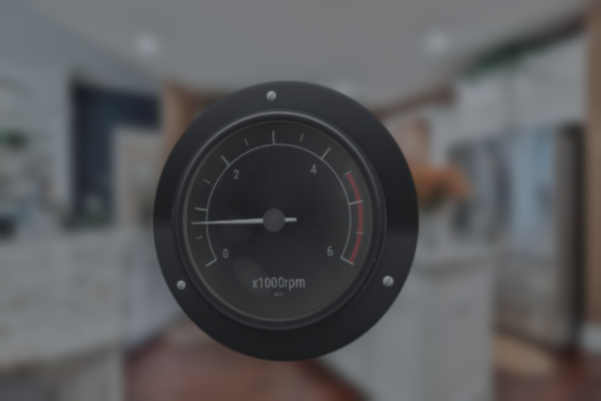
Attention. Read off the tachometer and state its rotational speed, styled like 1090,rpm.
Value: 750,rpm
